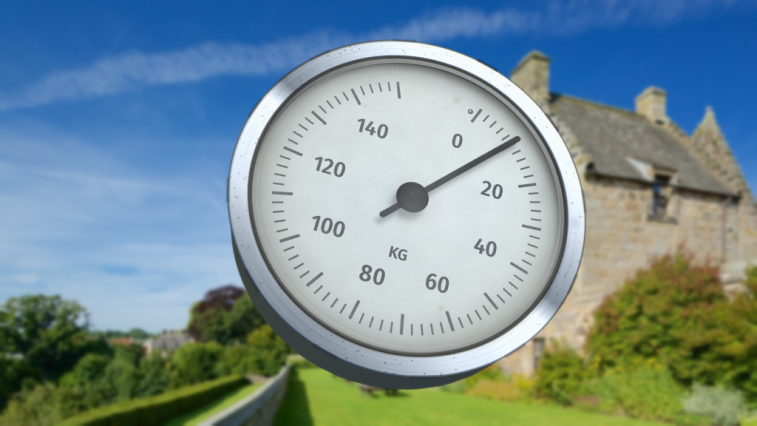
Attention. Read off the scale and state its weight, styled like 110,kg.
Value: 10,kg
